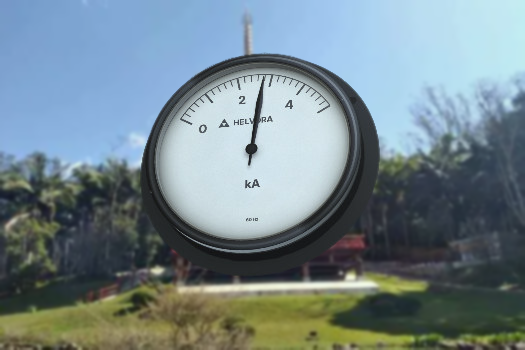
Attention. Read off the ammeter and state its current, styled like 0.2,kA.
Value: 2.8,kA
